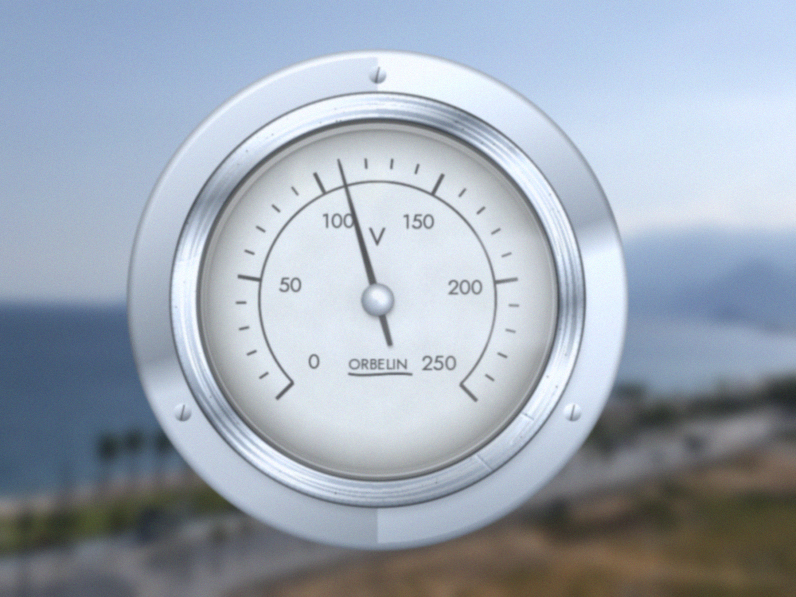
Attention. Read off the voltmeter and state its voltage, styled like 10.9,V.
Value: 110,V
